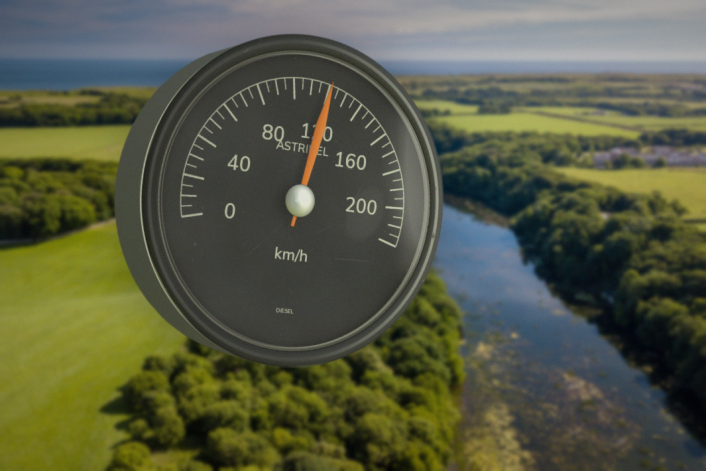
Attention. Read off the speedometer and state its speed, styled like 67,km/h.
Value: 120,km/h
